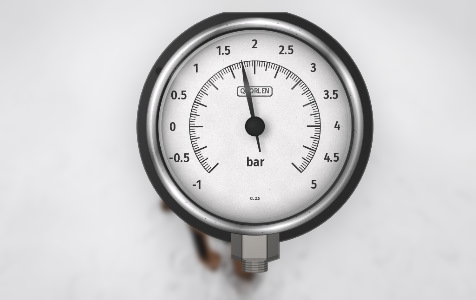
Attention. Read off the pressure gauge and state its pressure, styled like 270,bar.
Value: 1.75,bar
